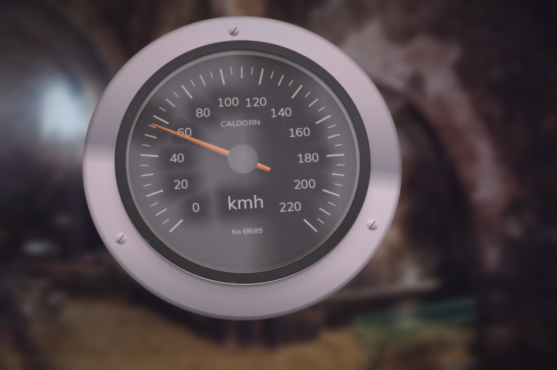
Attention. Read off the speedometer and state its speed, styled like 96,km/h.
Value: 55,km/h
